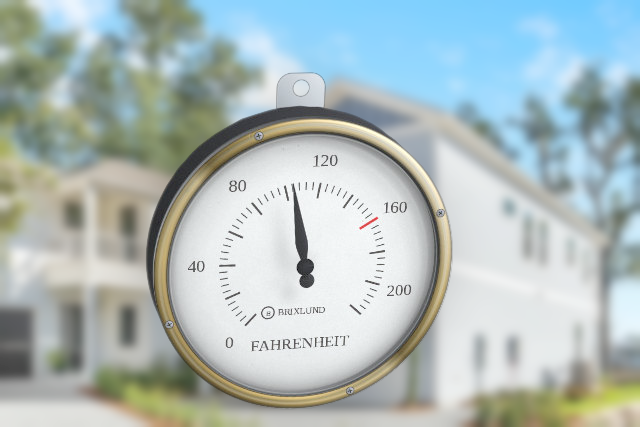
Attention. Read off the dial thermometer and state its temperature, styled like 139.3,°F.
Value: 104,°F
